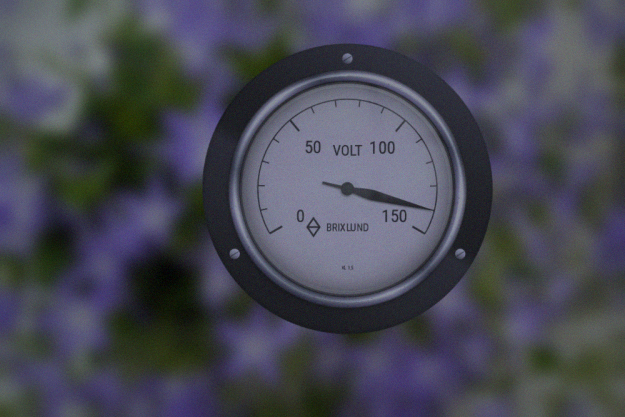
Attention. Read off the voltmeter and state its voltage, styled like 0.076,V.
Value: 140,V
